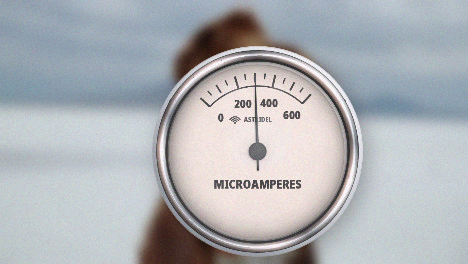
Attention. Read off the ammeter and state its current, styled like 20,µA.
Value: 300,µA
